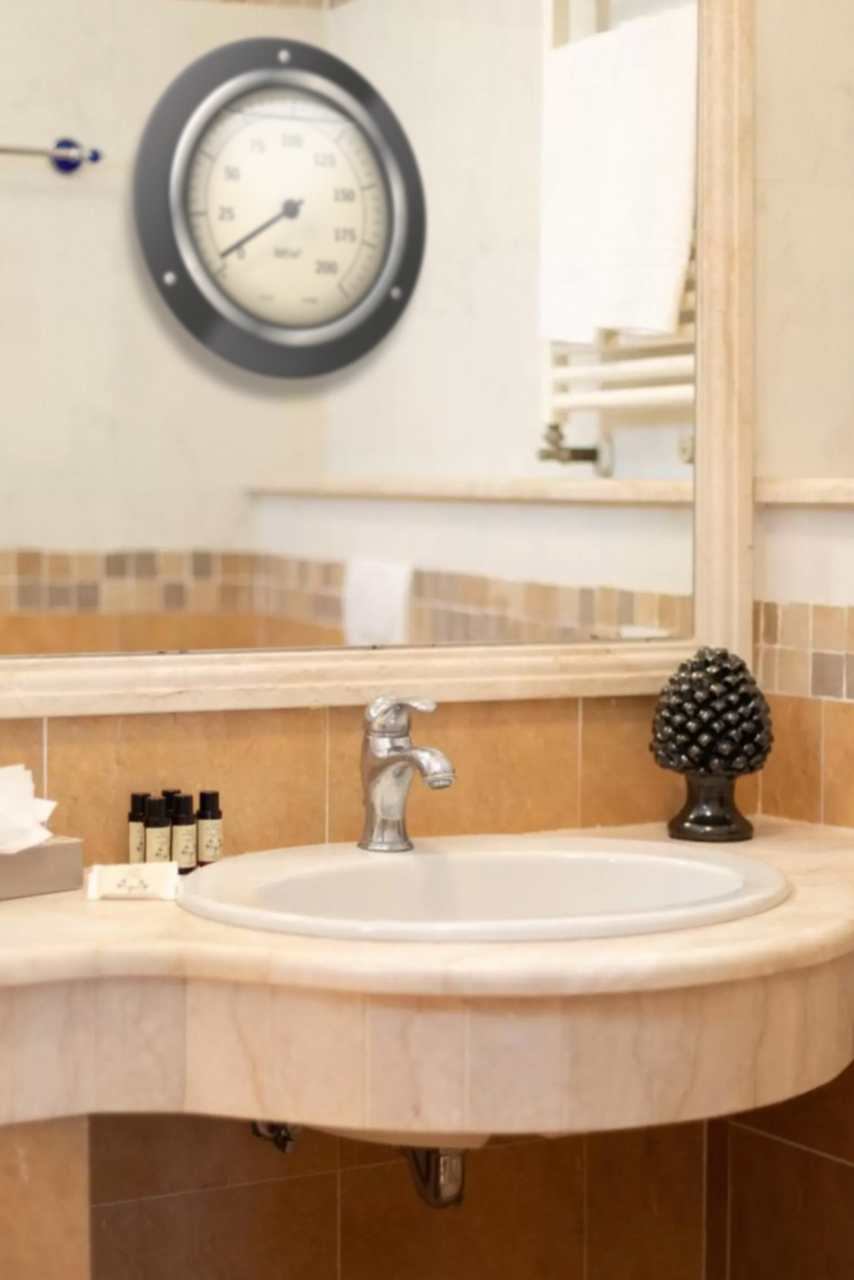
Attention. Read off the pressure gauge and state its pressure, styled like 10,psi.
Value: 5,psi
